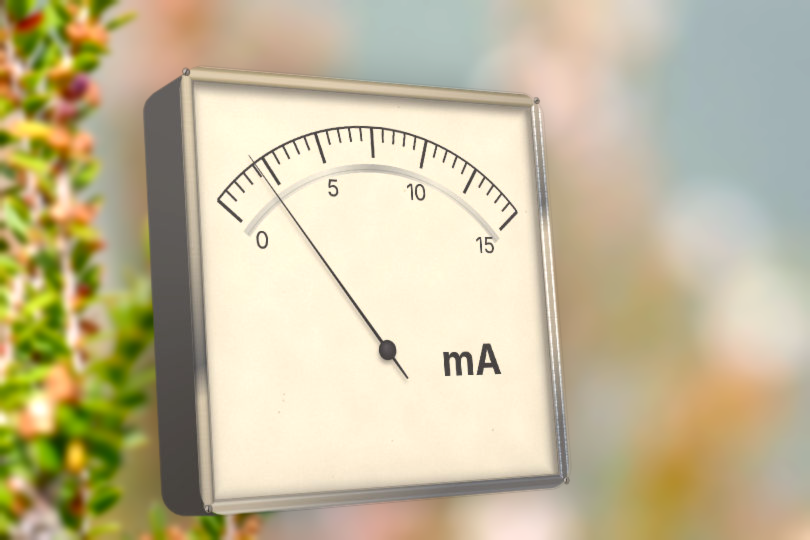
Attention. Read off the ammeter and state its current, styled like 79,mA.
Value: 2,mA
